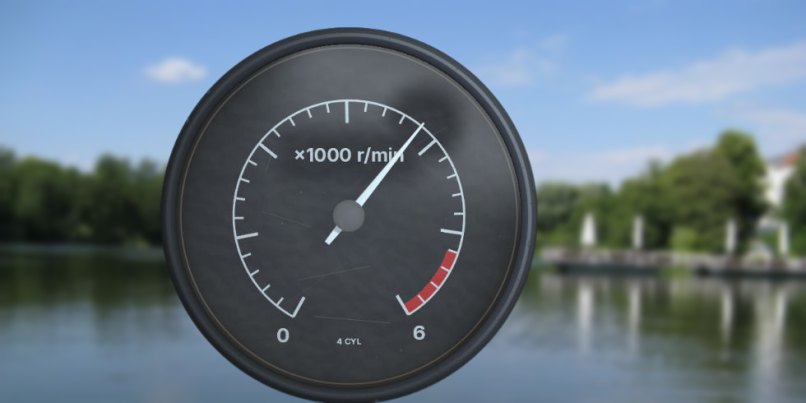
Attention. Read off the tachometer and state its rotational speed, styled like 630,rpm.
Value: 3800,rpm
